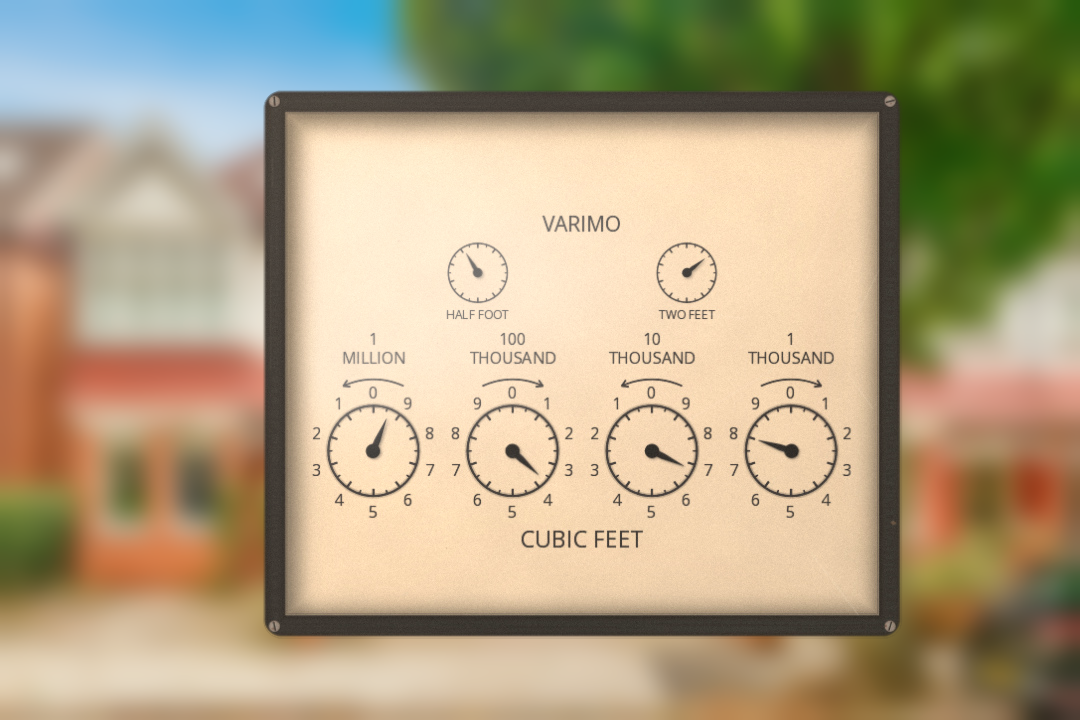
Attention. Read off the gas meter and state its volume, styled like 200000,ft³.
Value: 936800,ft³
